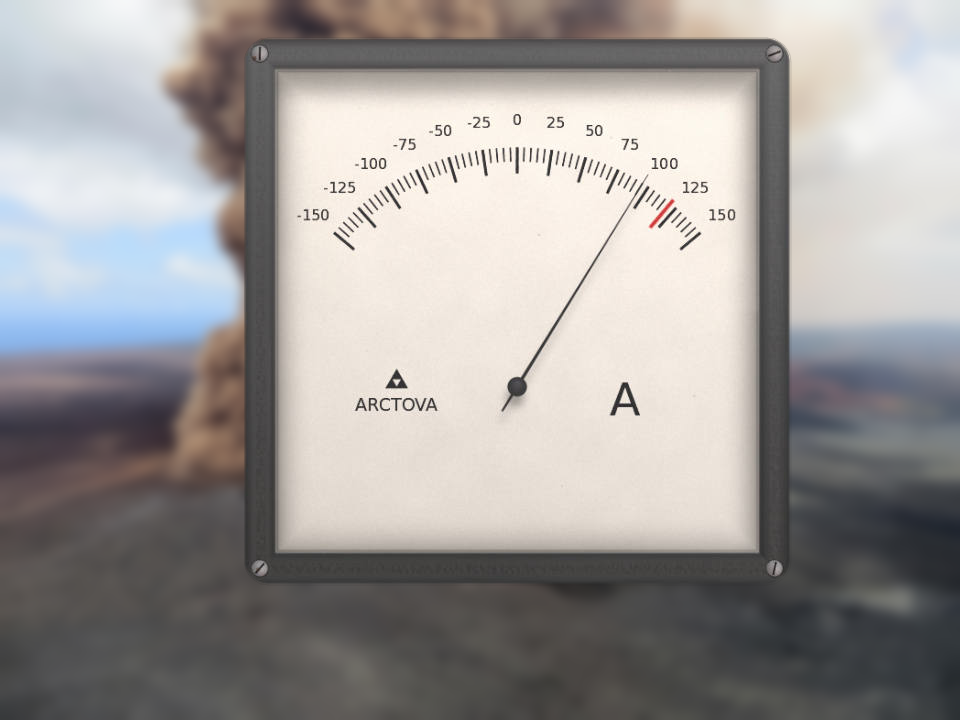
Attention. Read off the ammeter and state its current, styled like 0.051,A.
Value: 95,A
